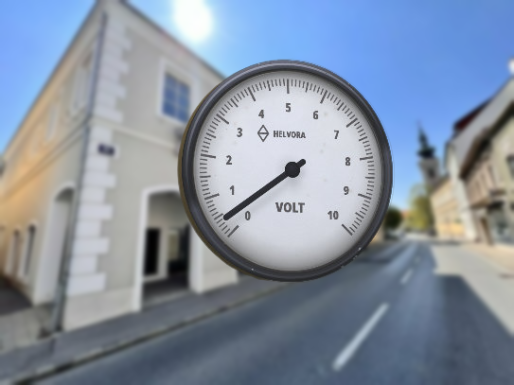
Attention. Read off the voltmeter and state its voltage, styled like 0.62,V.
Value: 0.4,V
